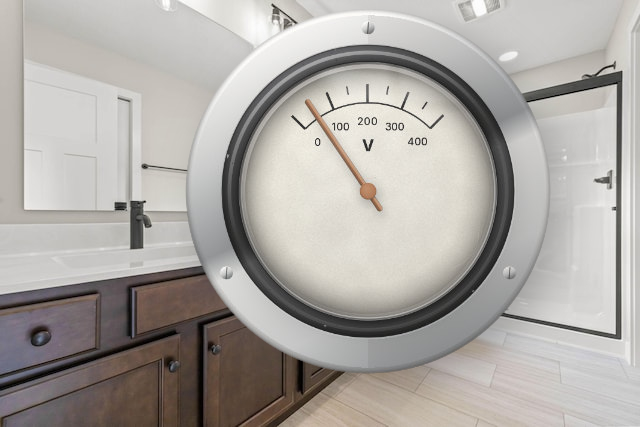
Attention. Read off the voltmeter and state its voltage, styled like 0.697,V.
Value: 50,V
